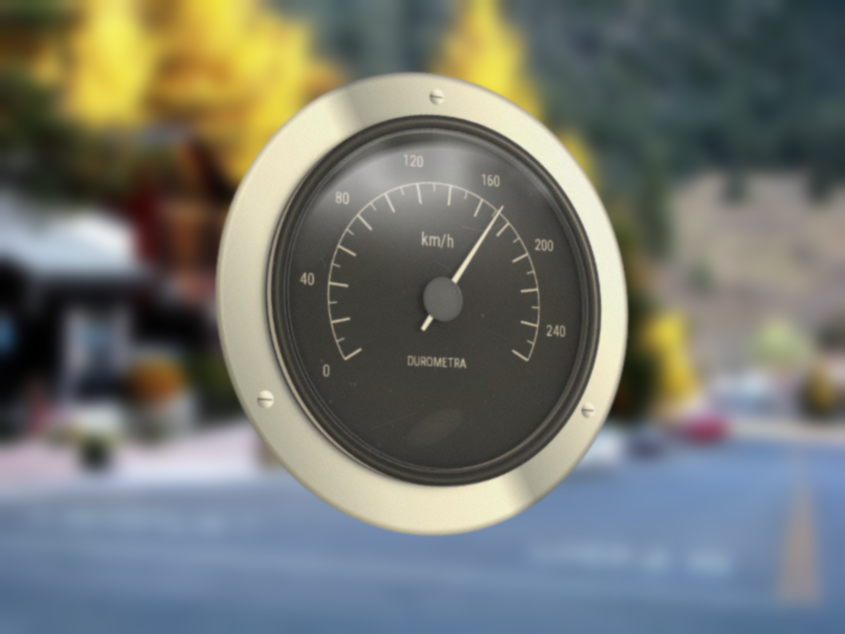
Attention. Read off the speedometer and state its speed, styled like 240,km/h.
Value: 170,km/h
